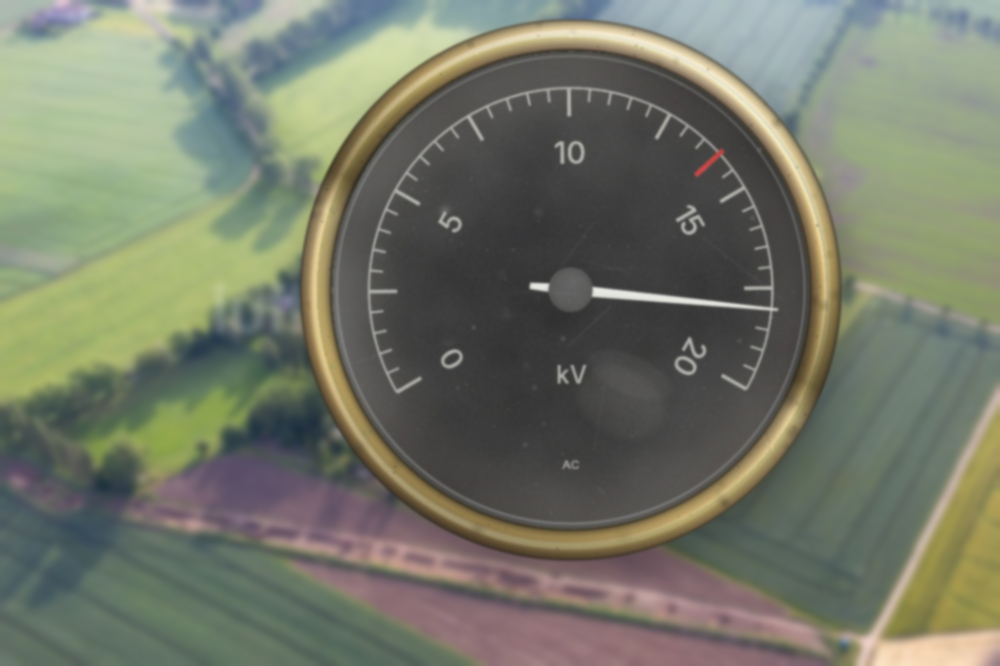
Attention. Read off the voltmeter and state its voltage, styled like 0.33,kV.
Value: 18,kV
